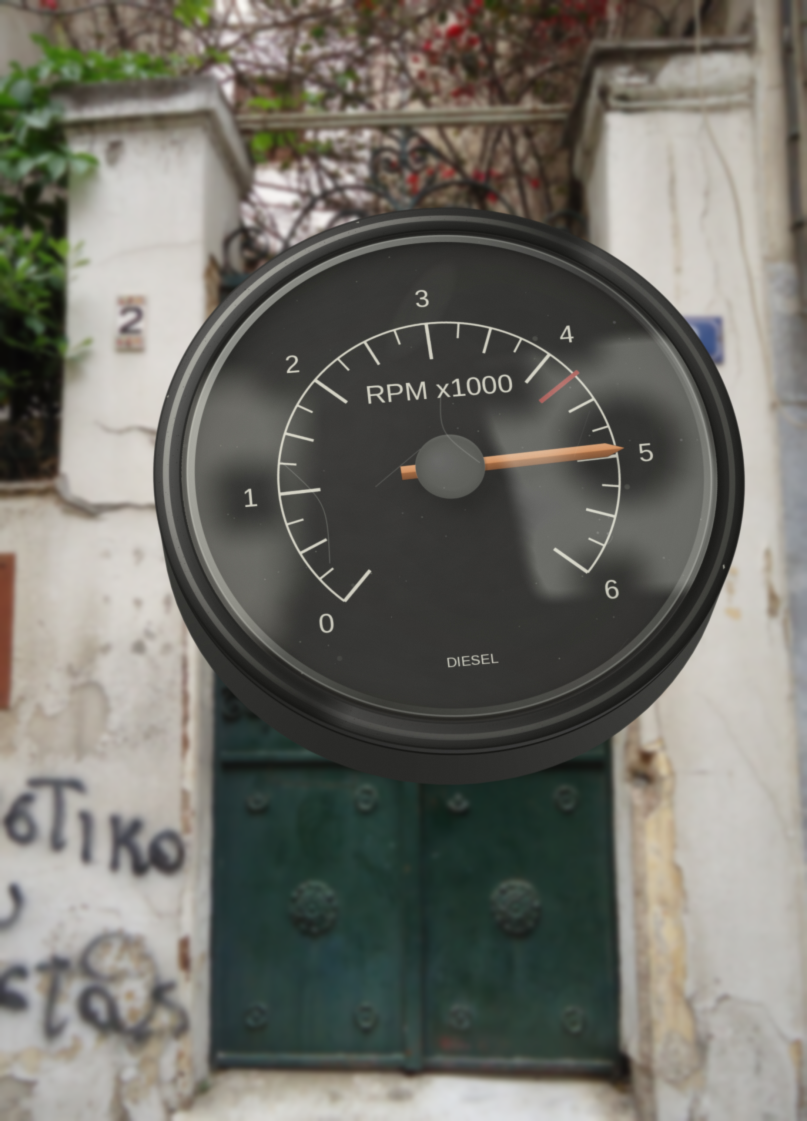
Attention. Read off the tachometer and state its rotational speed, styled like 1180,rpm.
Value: 5000,rpm
